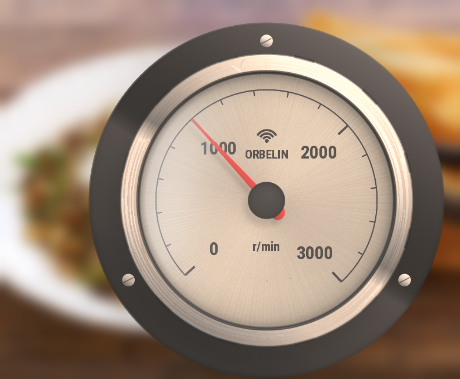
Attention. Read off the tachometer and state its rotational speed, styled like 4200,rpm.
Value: 1000,rpm
